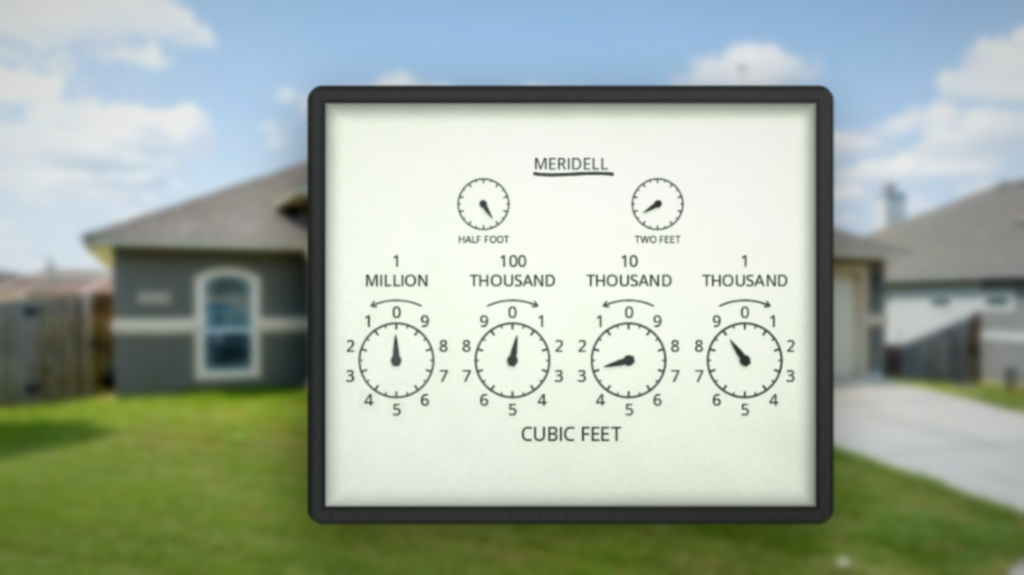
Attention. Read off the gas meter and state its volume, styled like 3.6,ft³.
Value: 2900,ft³
